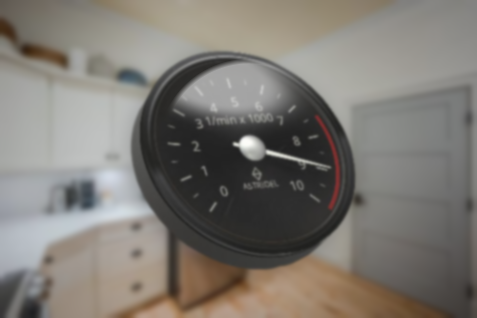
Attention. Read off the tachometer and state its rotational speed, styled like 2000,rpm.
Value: 9000,rpm
